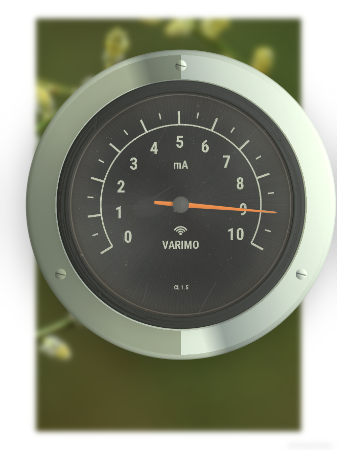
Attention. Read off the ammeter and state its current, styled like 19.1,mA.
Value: 9,mA
